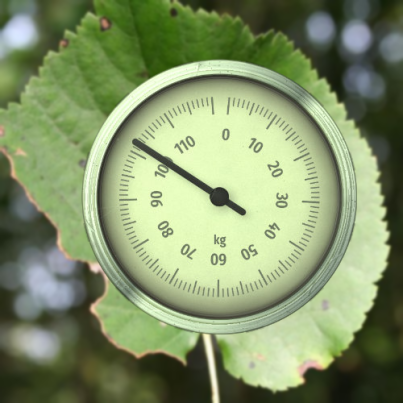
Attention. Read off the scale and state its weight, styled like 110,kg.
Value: 102,kg
